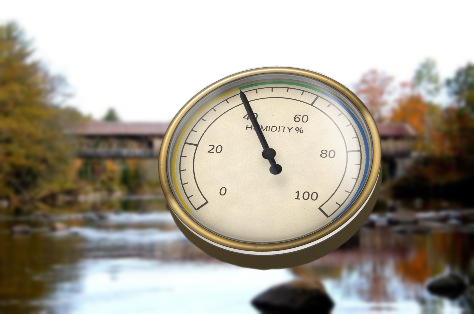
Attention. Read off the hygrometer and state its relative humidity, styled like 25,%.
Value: 40,%
